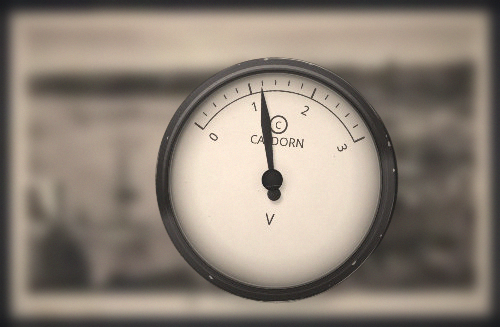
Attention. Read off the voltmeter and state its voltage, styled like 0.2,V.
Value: 1.2,V
